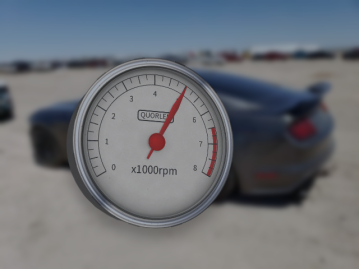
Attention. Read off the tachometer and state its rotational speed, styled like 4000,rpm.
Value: 5000,rpm
